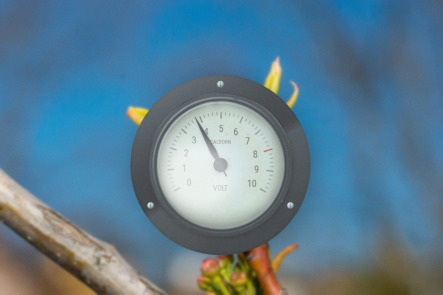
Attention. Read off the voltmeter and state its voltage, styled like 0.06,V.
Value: 3.8,V
